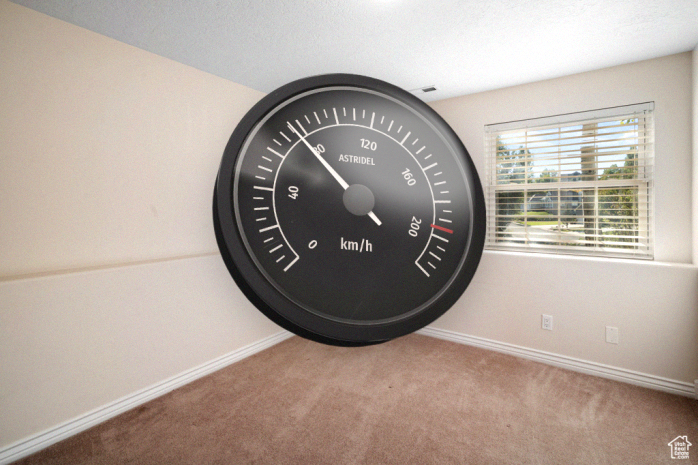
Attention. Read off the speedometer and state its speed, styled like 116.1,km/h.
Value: 75,km/h
